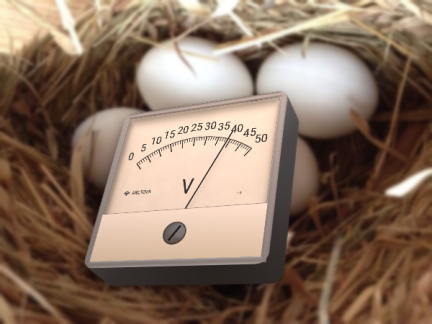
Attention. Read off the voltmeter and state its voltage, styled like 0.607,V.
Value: 40,V
